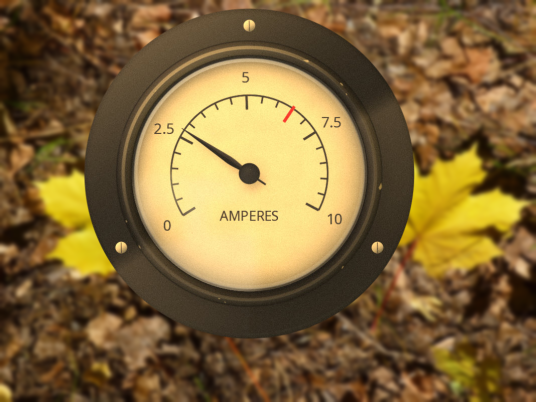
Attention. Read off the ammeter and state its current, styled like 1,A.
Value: 2.75,A
